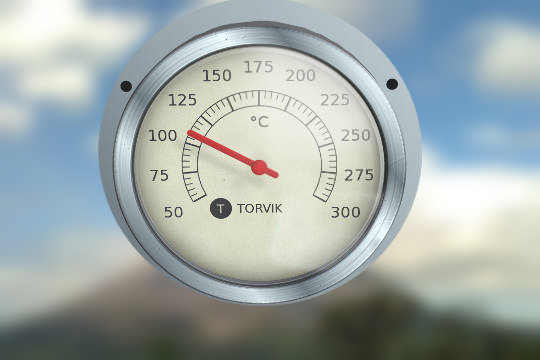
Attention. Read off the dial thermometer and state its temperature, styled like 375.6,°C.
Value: 110,°C
